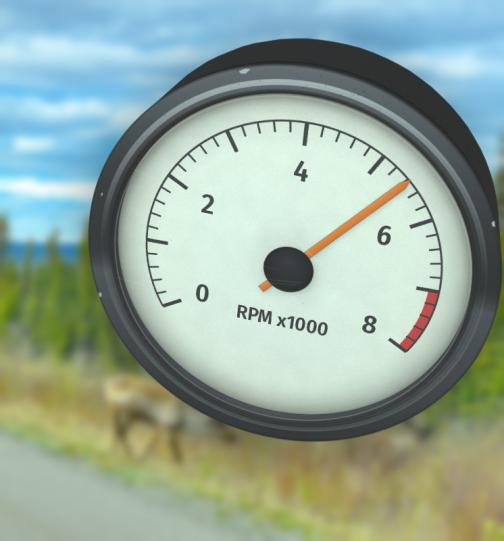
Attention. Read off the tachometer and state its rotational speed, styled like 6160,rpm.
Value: 5400,rpm
